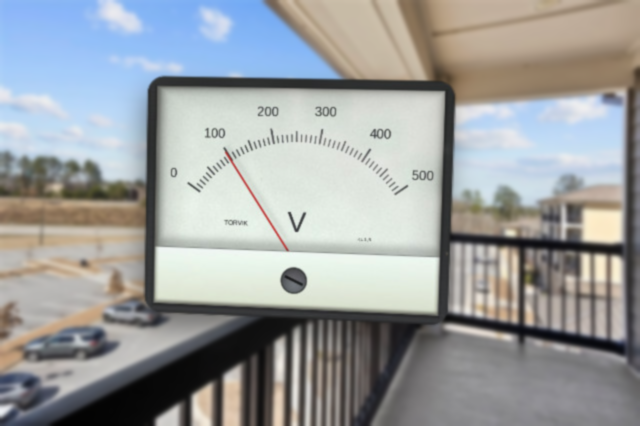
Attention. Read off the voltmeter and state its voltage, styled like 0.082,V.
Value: 100,V
